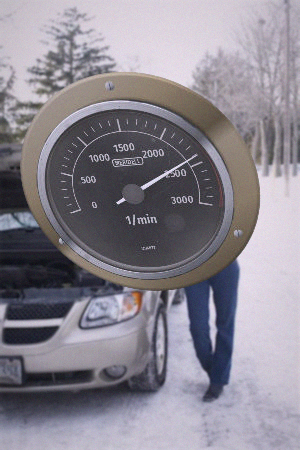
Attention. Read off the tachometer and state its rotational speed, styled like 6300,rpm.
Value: 2400,rpm
